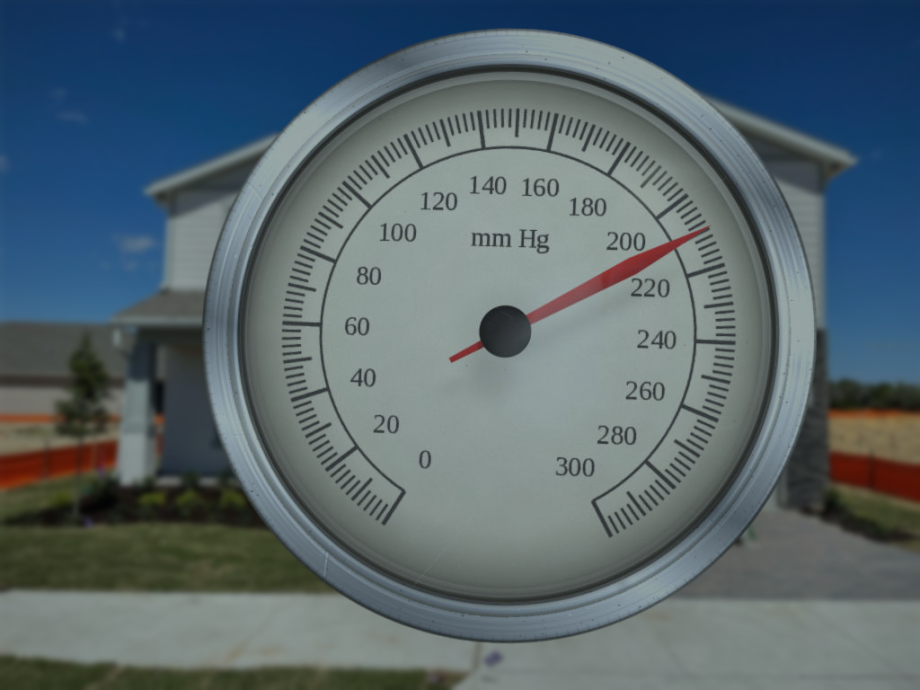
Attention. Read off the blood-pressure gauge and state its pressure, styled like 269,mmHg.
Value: 210,mmHg
